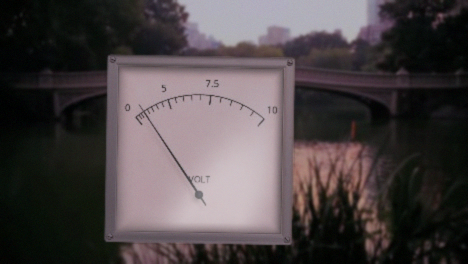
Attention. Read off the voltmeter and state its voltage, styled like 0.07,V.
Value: 2.5,V
